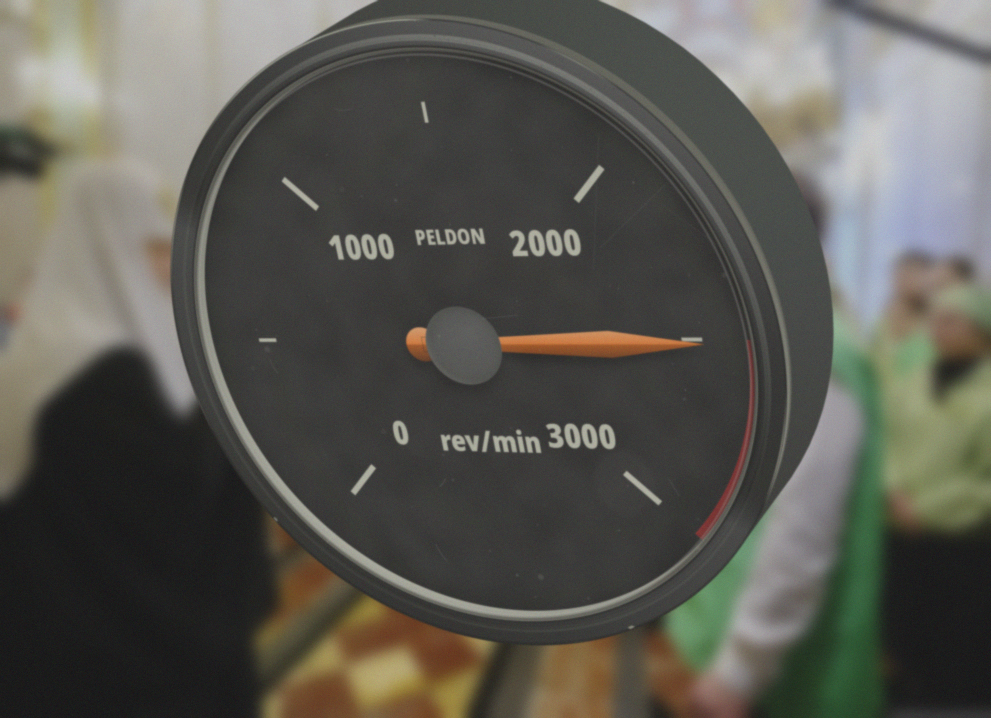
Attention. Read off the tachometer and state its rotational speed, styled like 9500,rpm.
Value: 2500,rpm
